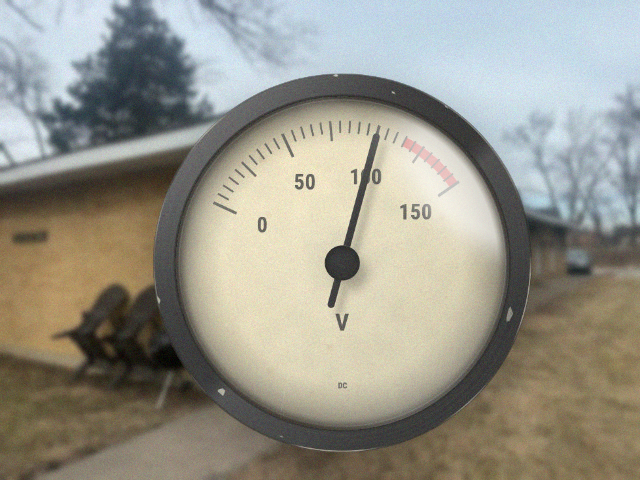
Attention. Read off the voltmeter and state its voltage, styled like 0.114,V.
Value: 100,V
